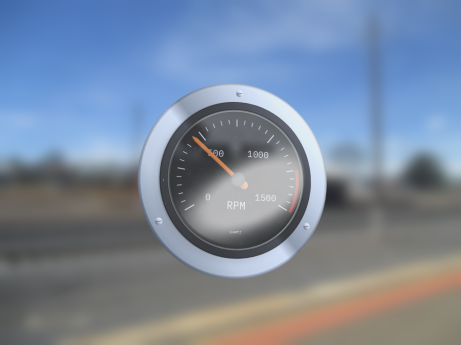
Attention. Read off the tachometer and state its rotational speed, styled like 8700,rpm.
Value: 450,rpm
